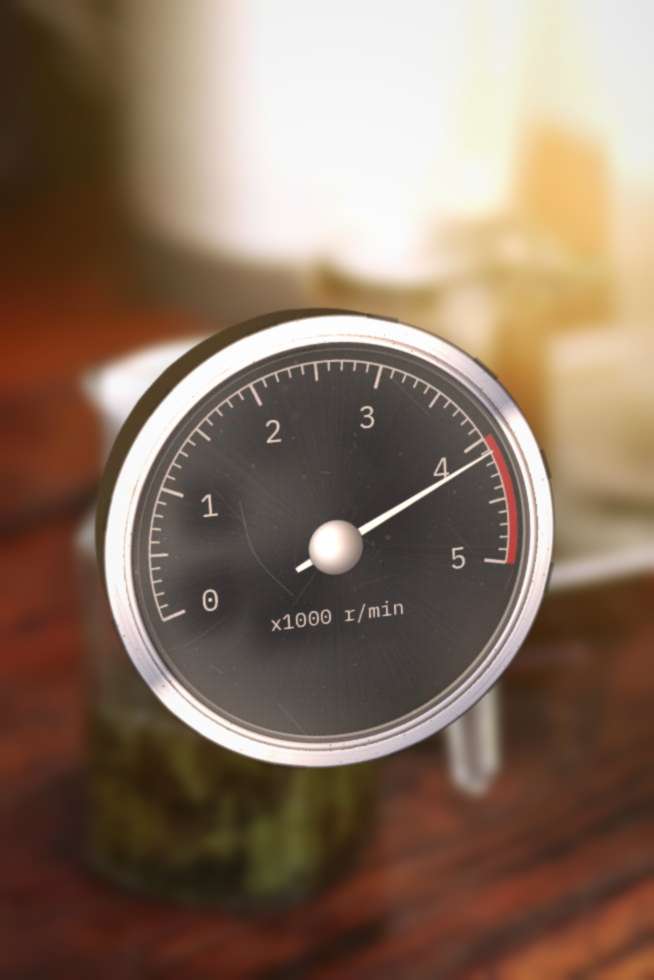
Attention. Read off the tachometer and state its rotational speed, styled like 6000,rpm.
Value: 4100,rpm
